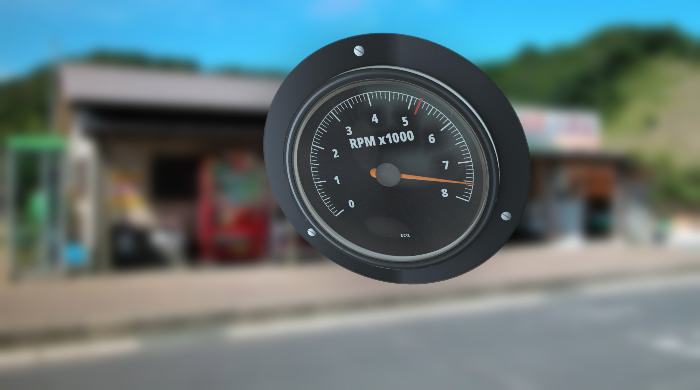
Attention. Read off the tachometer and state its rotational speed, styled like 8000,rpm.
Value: 7500,rpm
